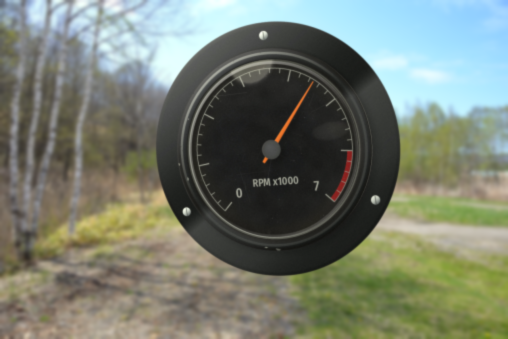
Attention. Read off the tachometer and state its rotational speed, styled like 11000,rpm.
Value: 4500,rpm
